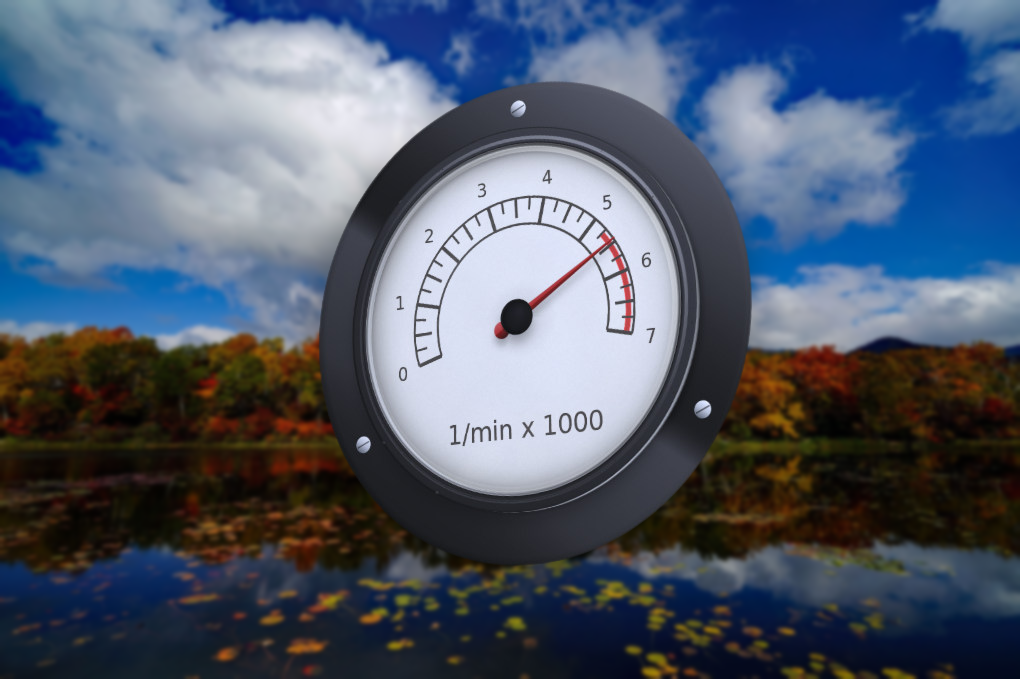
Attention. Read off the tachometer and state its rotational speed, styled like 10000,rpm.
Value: 5500,rpm
